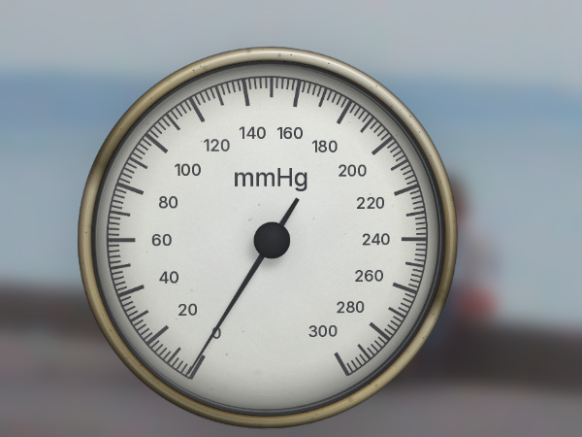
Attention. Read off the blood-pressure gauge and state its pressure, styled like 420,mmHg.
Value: 2,mmHg
